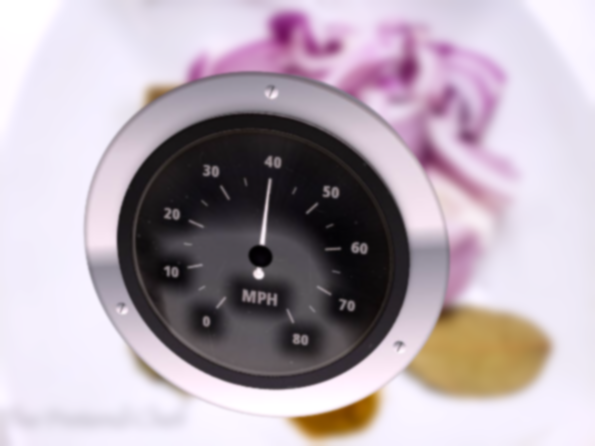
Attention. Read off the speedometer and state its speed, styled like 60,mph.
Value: 40,mph
